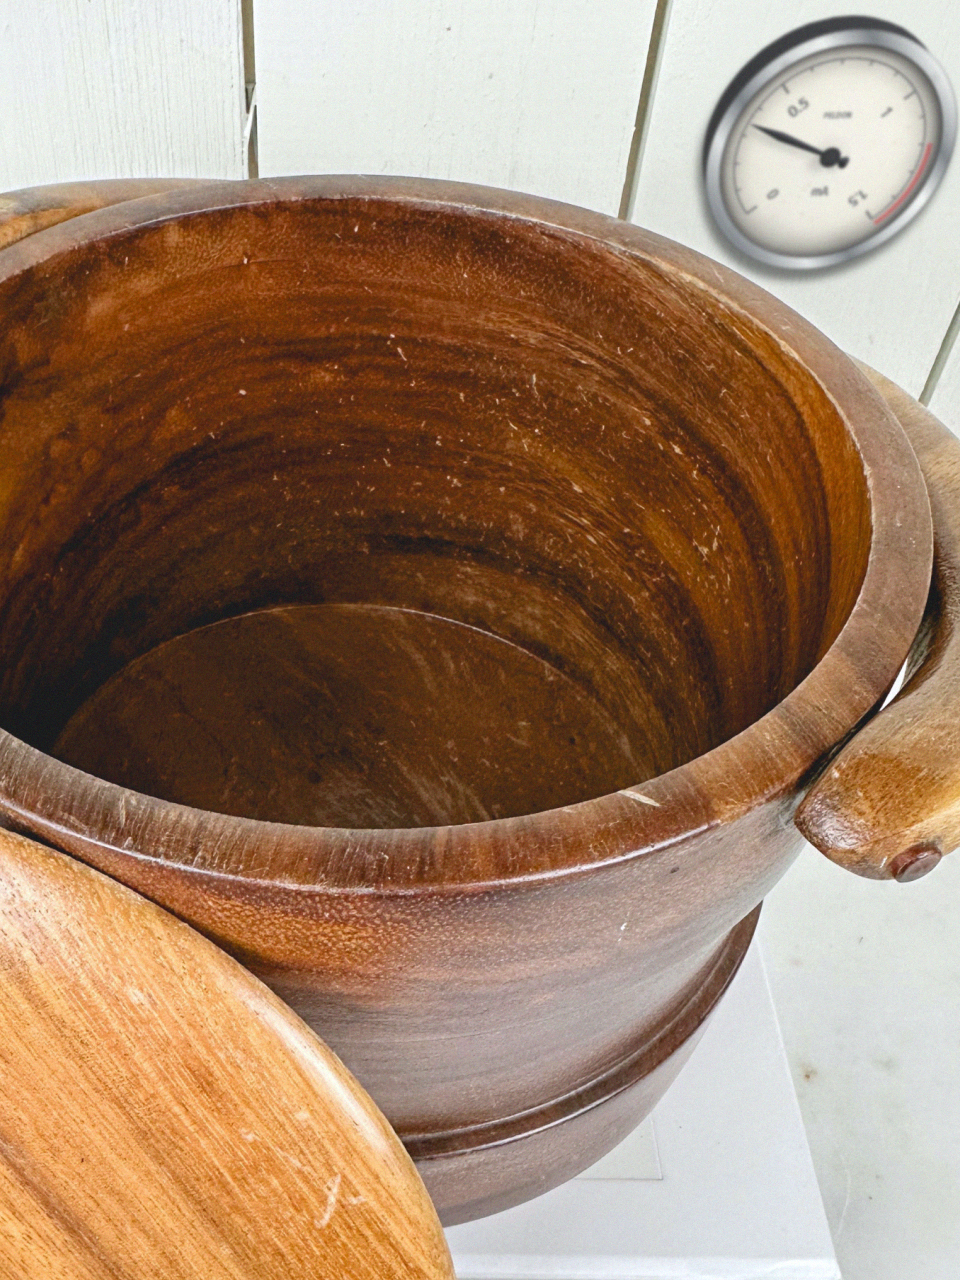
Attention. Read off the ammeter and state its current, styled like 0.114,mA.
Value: 0.35,mA
